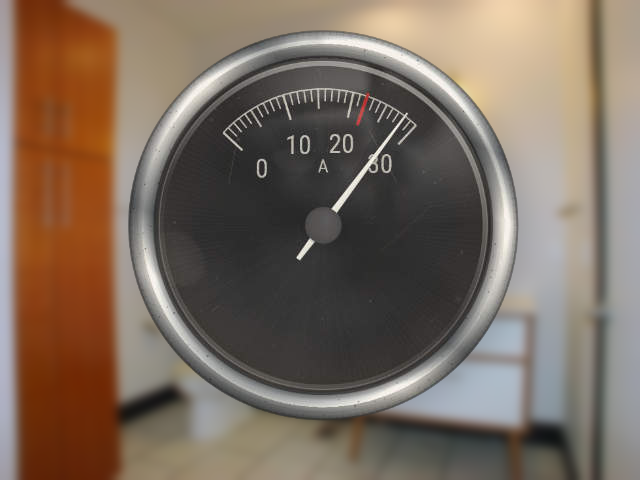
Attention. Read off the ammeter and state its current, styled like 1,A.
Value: 28,A
